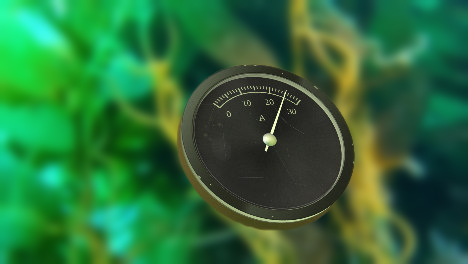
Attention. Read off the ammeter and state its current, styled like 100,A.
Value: 25,A
